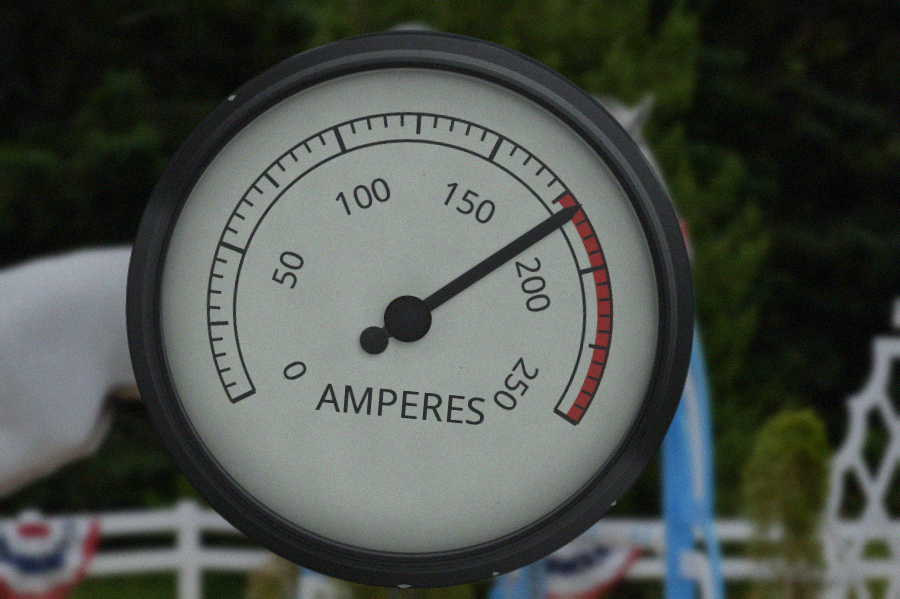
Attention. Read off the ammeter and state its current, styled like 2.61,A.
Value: 180,A
